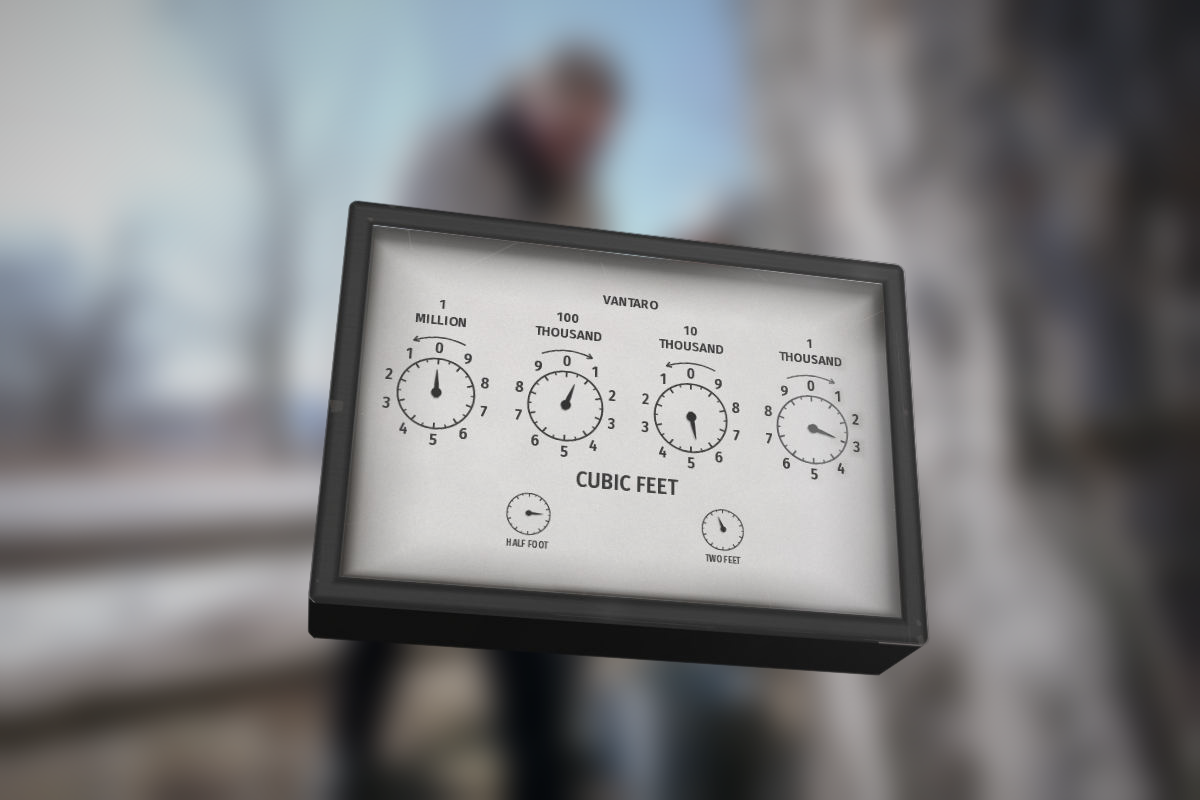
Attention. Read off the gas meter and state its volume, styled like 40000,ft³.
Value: 5300,ft³
